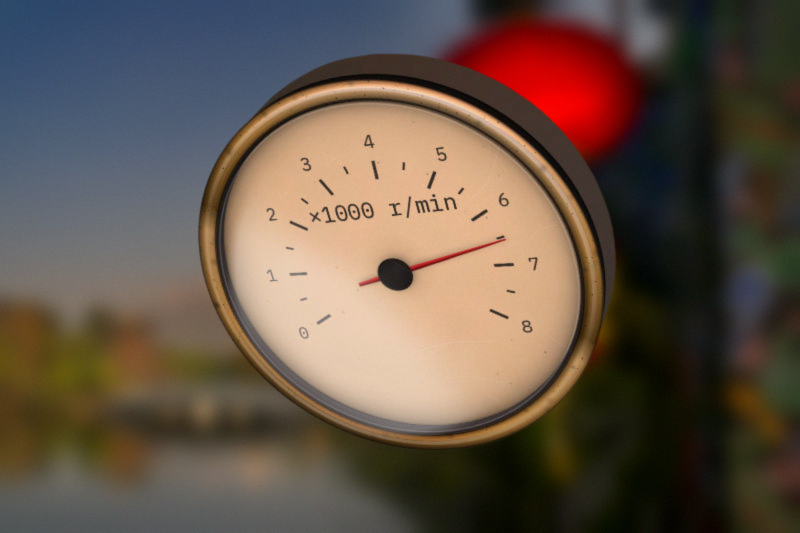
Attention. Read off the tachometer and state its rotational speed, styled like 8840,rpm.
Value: 6500,rpm
